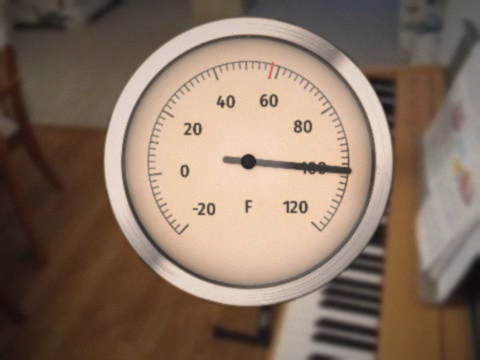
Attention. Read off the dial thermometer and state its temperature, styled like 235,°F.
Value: 100,°F
